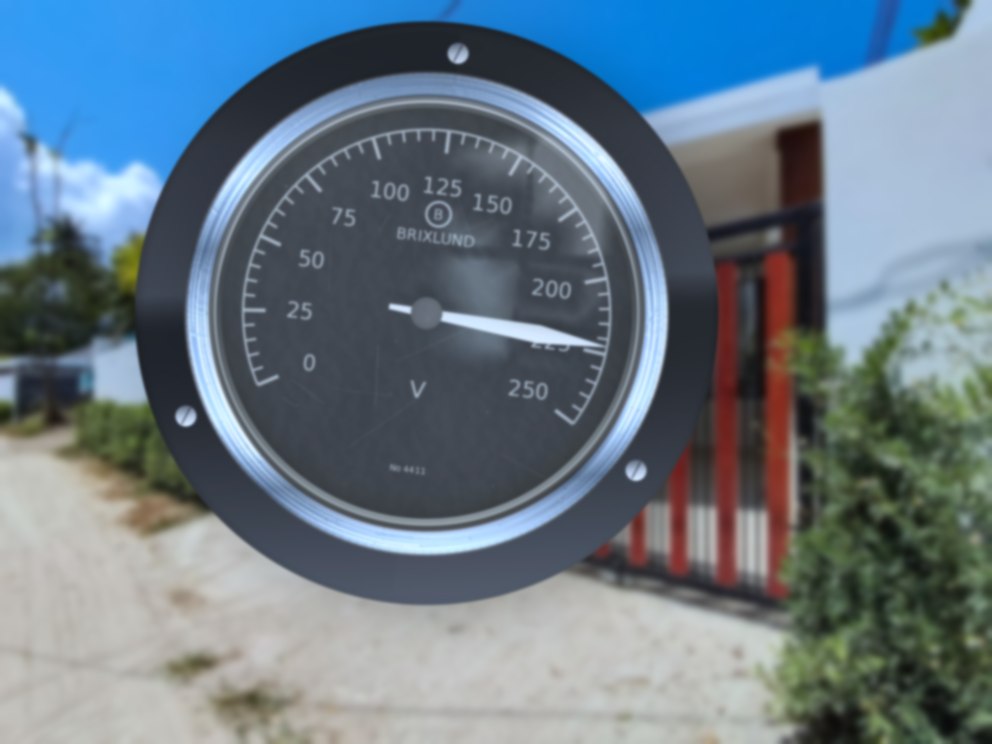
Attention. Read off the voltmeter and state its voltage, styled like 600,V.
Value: 222.5,V
